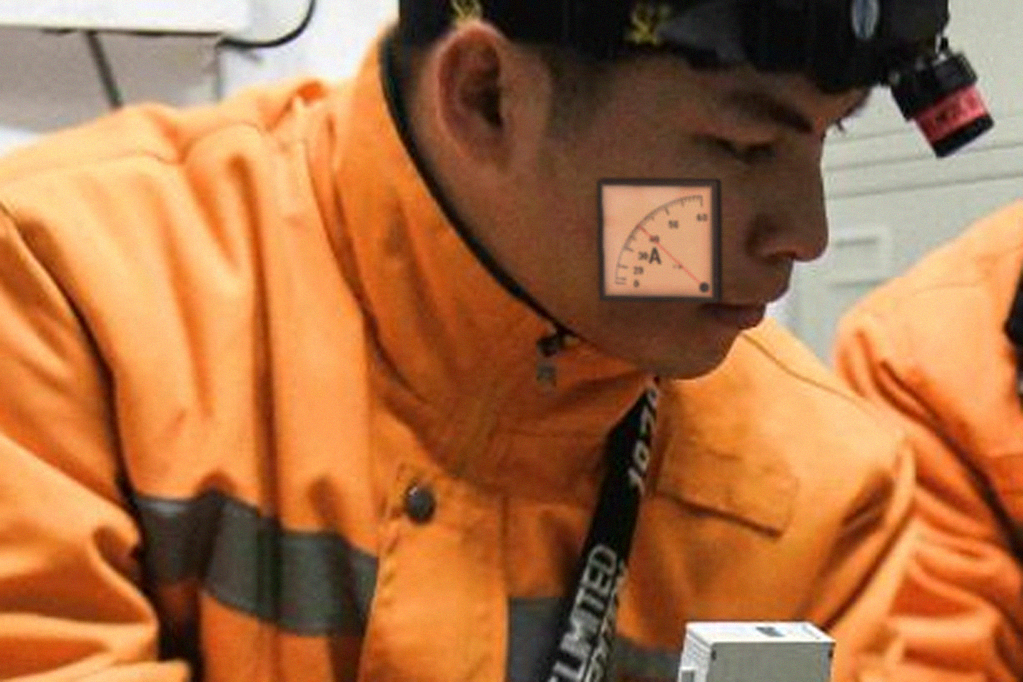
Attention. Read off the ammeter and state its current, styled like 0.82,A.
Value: 40,A
